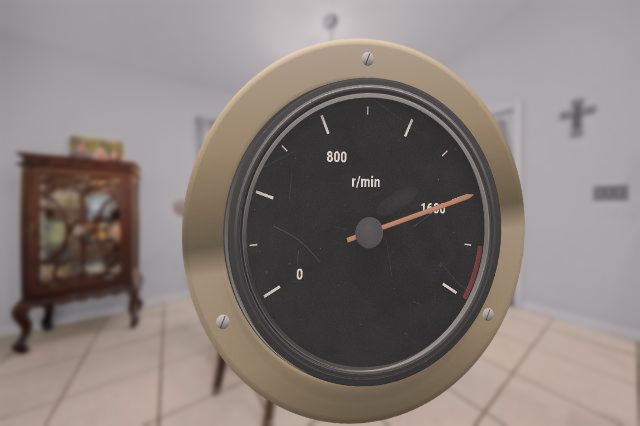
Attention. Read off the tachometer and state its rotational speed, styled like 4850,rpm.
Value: 1600,rpm
